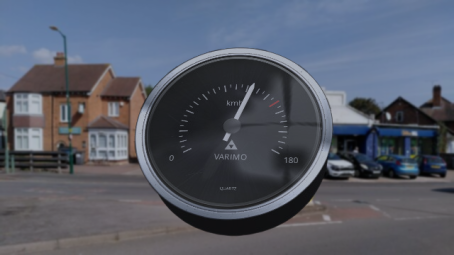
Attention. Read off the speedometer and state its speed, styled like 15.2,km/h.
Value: 105,km/h
